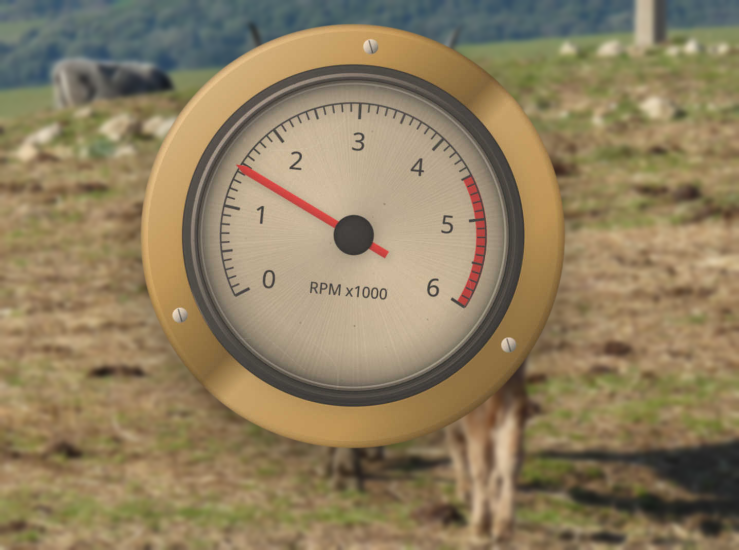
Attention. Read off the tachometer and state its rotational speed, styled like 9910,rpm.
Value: 1450,rpm
